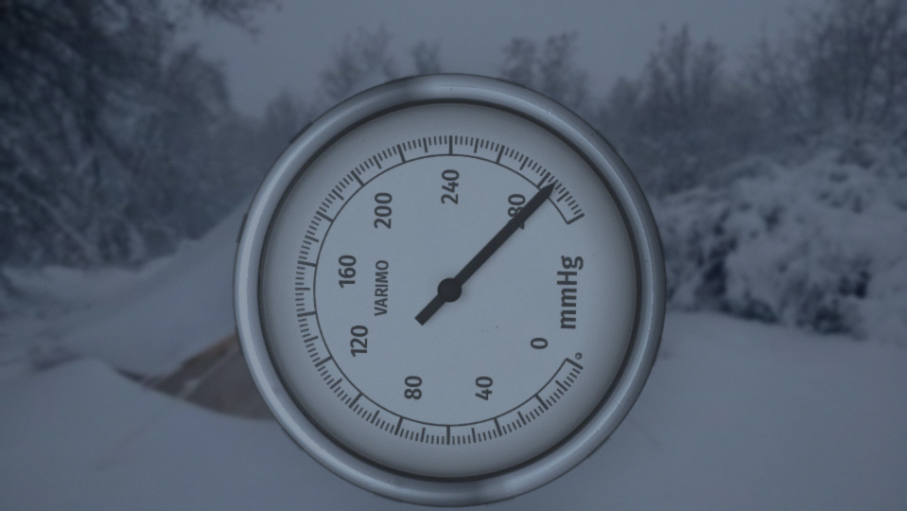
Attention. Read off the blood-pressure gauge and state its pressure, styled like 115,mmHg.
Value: 284,mmHg
